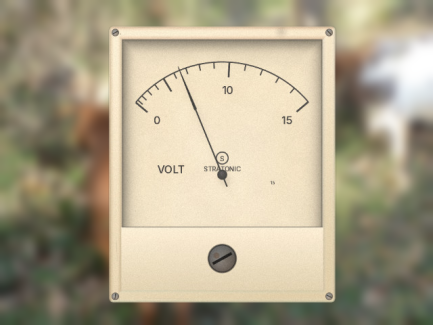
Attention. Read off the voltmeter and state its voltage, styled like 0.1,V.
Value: 6.5,V
